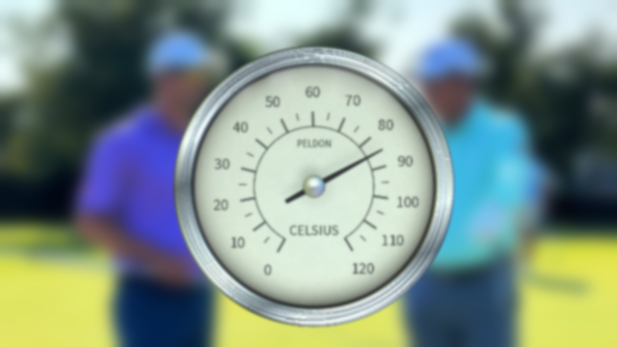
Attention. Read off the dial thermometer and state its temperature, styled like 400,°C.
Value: 85,°C
